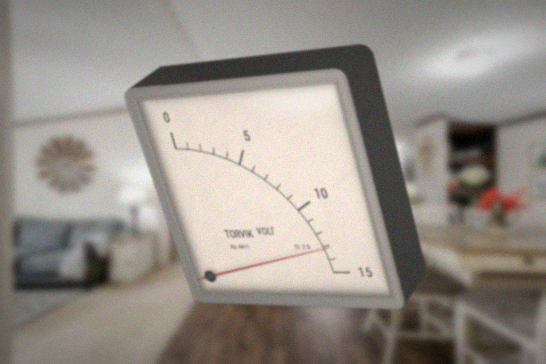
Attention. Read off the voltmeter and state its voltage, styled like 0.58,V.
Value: 13,V
